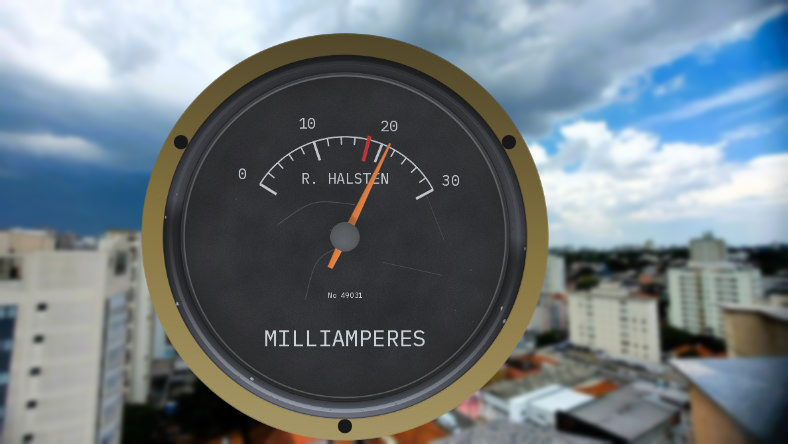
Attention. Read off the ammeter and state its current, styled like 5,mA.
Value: 21,mA
